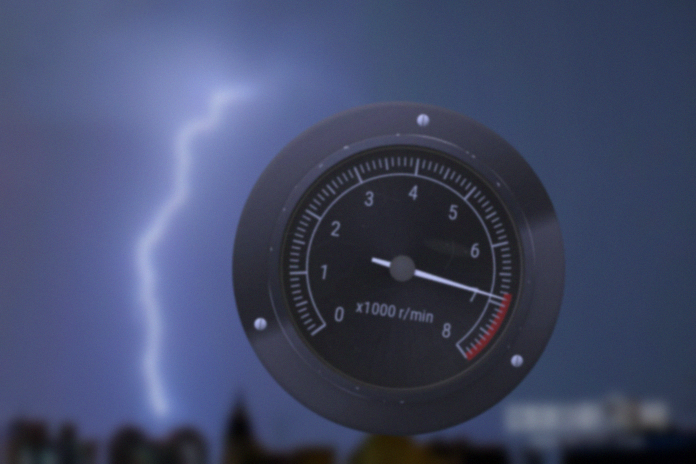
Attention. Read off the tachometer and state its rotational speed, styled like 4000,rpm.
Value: 6900,rpm
